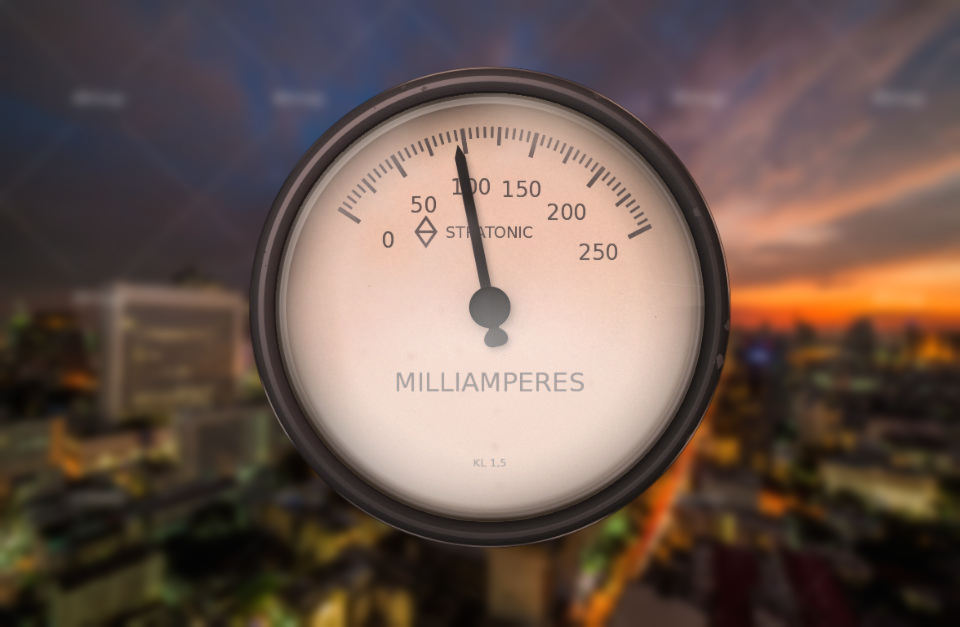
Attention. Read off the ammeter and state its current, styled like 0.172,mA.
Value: 95,mA
